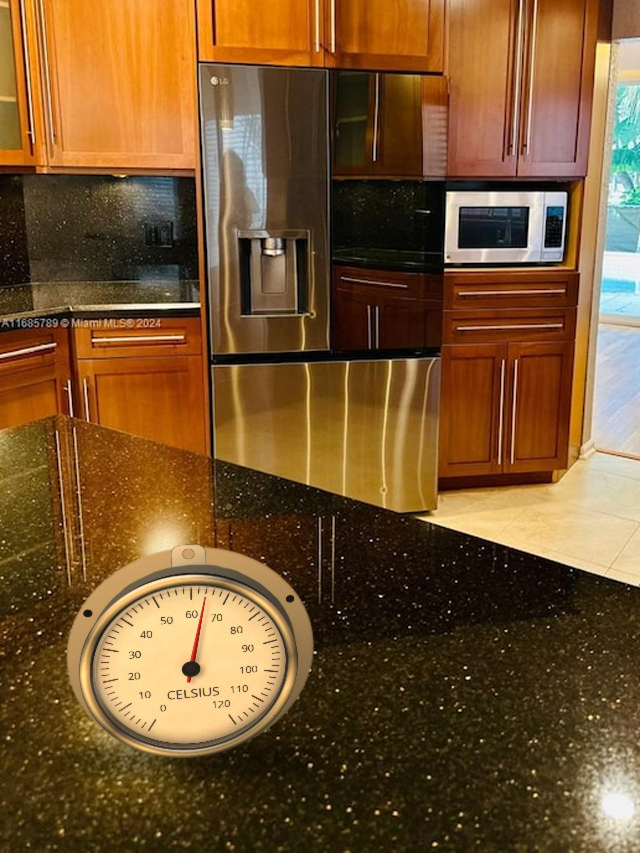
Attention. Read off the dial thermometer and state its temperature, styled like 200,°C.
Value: 64,°C
